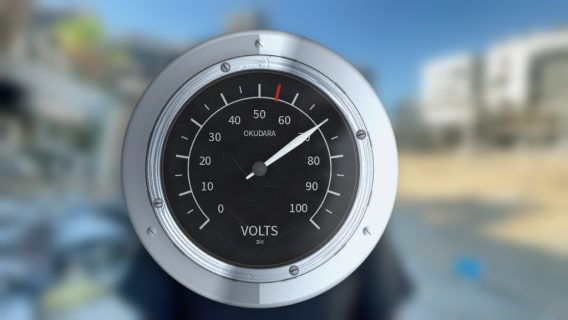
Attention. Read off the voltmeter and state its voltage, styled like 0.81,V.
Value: 70,V
